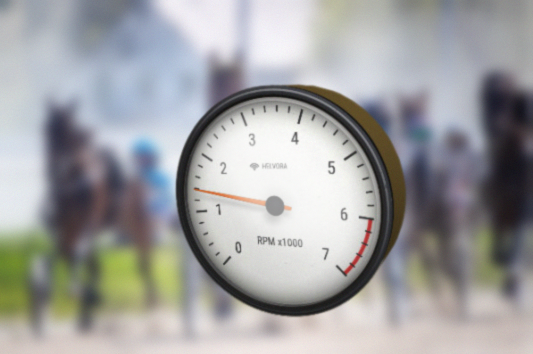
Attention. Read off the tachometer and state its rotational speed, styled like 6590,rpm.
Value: 1400,rpm
